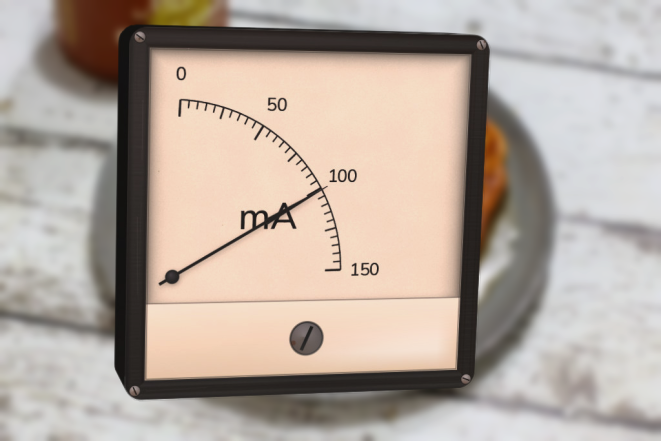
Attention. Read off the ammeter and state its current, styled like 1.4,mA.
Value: 100,mA
